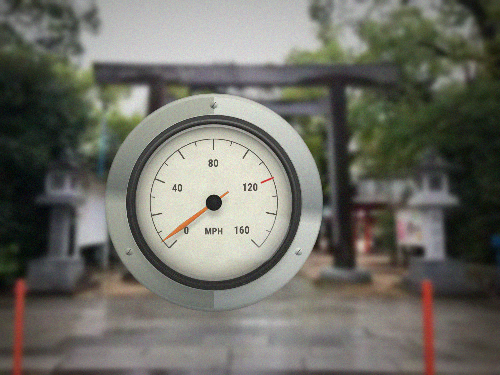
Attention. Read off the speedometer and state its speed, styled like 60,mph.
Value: 5,mph
